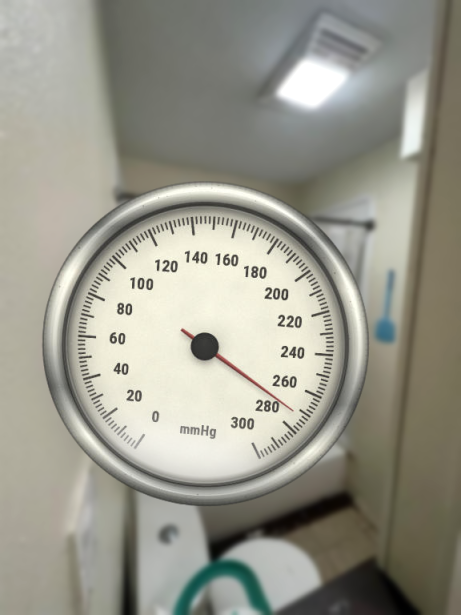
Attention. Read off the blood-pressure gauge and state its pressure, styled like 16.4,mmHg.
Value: 272,mmHg
